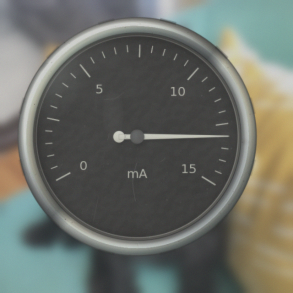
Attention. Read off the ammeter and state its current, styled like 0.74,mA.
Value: 13,mA
